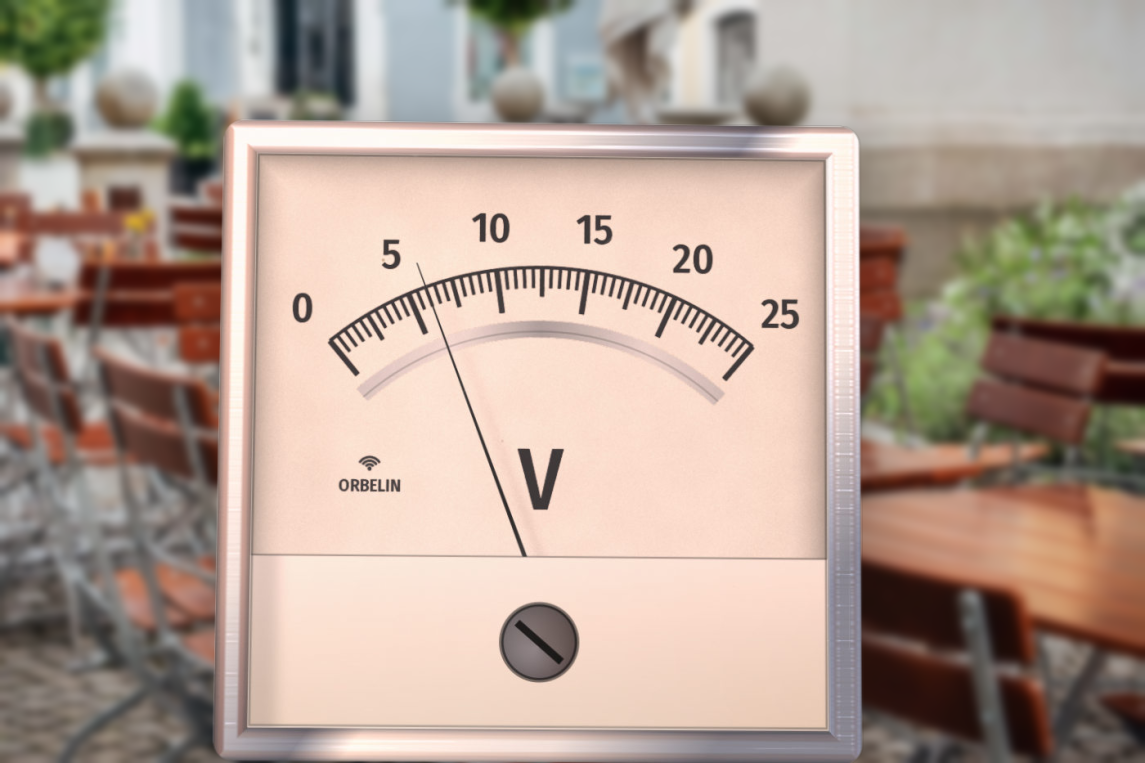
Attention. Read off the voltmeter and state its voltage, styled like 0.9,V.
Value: 6,V
